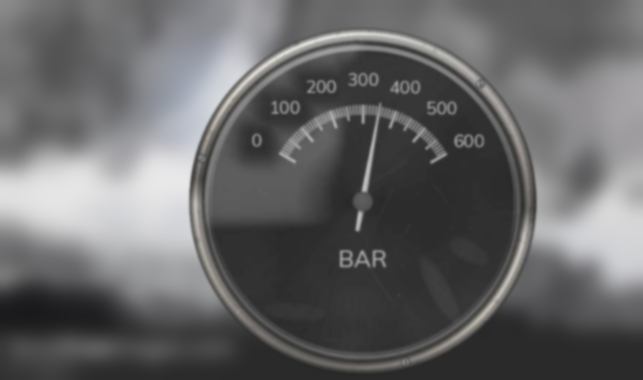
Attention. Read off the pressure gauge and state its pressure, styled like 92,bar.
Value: 350,bar
